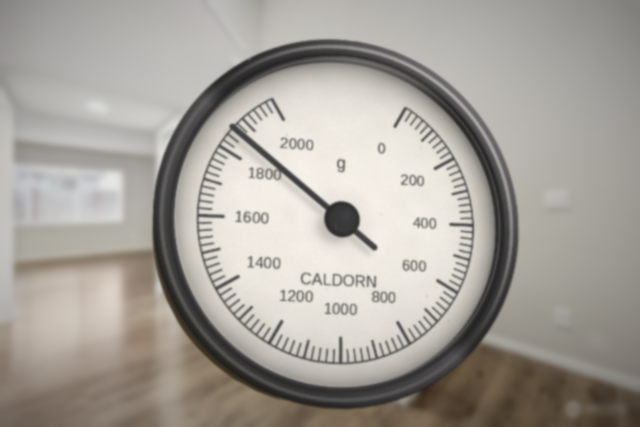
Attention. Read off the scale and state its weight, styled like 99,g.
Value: 1860,g
